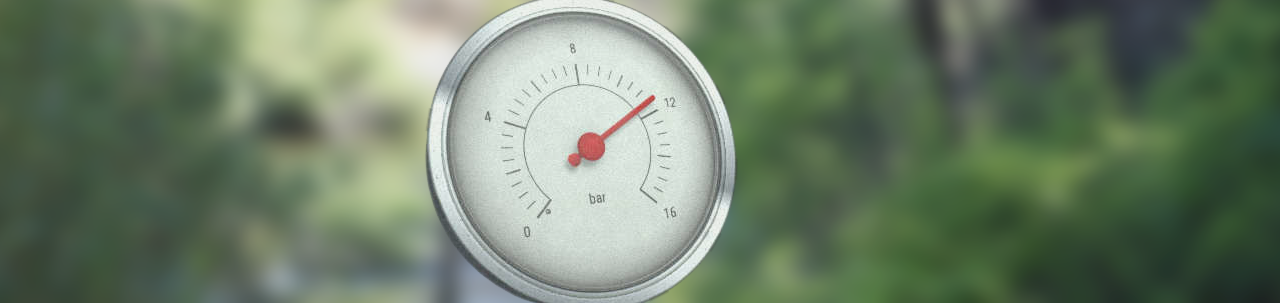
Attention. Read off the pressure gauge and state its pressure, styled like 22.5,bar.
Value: 11.5,bar
